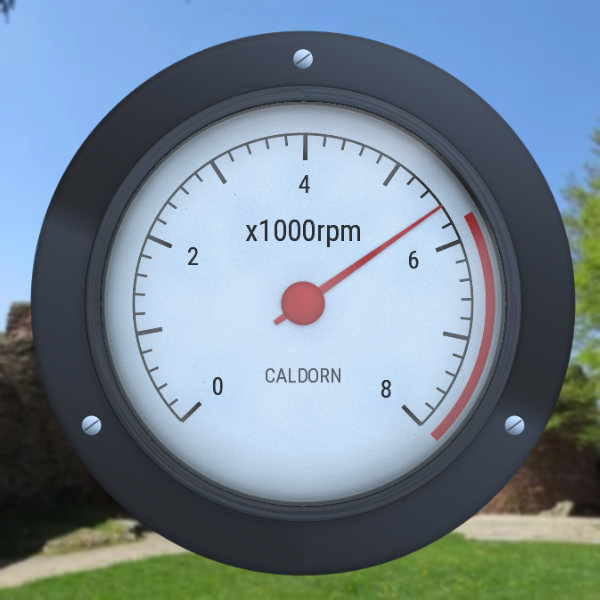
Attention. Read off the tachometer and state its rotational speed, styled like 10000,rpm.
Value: 5600,rpm
